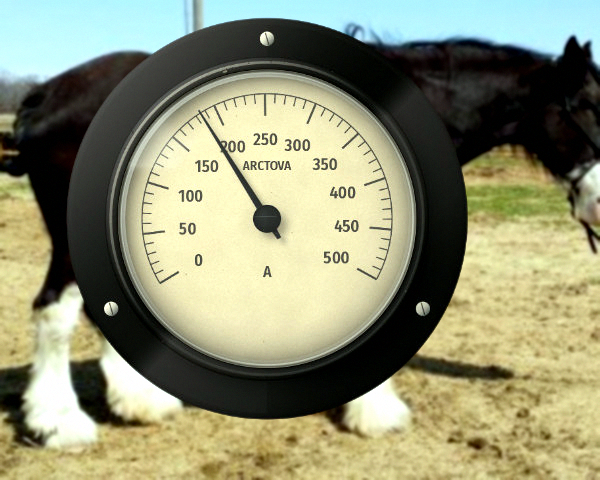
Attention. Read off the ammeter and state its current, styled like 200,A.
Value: 185,A
